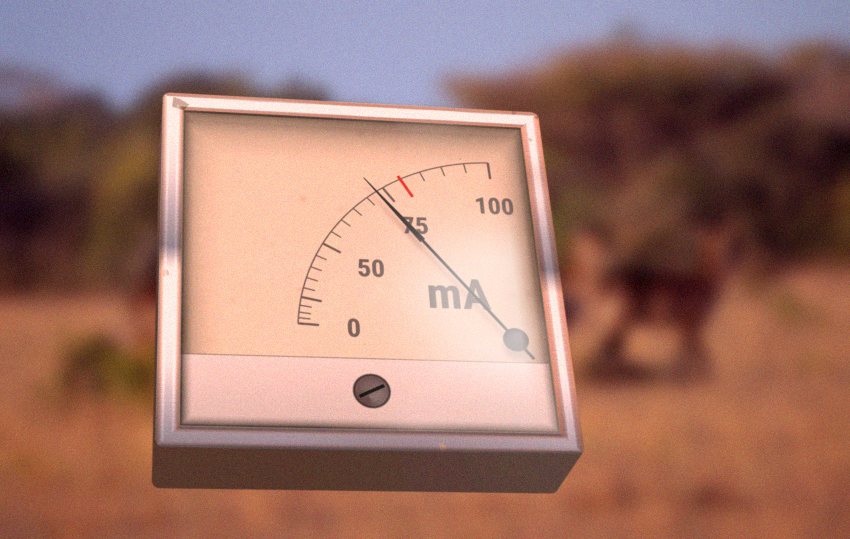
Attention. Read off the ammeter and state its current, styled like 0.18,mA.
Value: 72.5,mA
